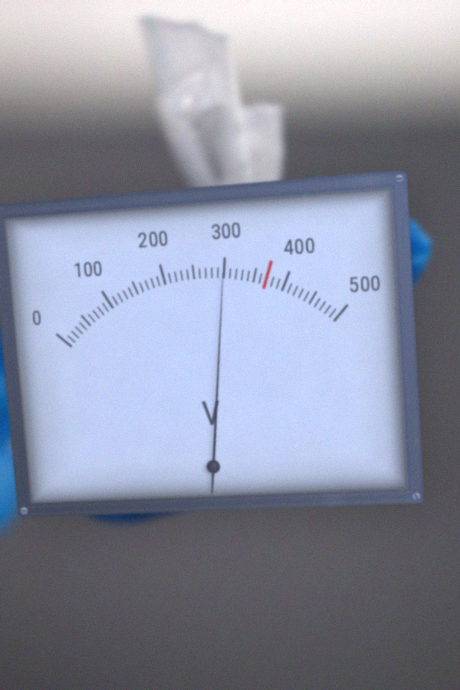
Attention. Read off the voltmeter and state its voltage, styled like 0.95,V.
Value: 300,V
